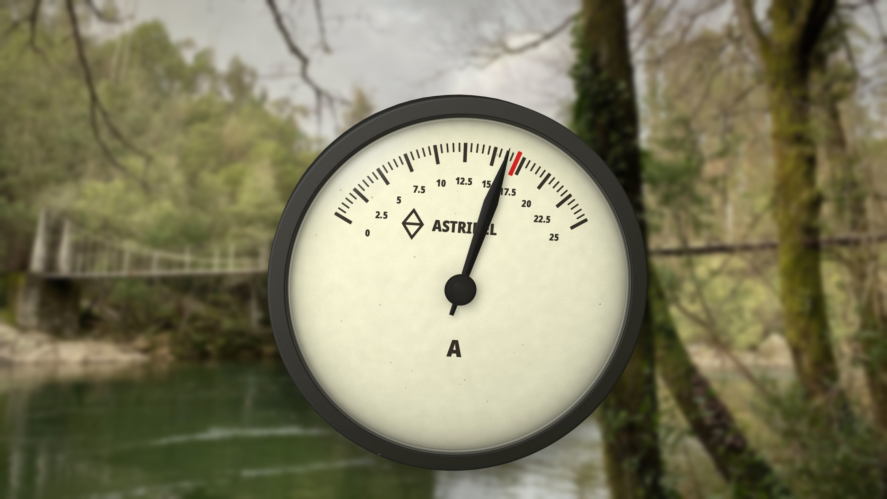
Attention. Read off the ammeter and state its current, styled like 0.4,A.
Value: 16,A
